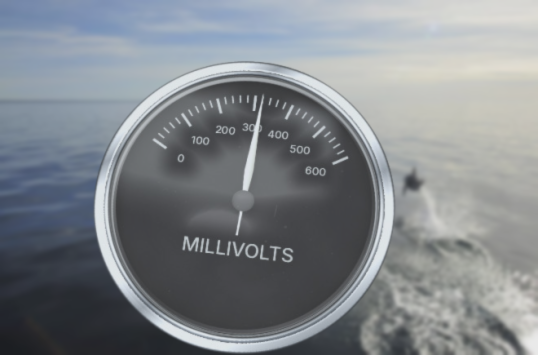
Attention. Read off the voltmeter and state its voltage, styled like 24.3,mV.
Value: 320,mV
